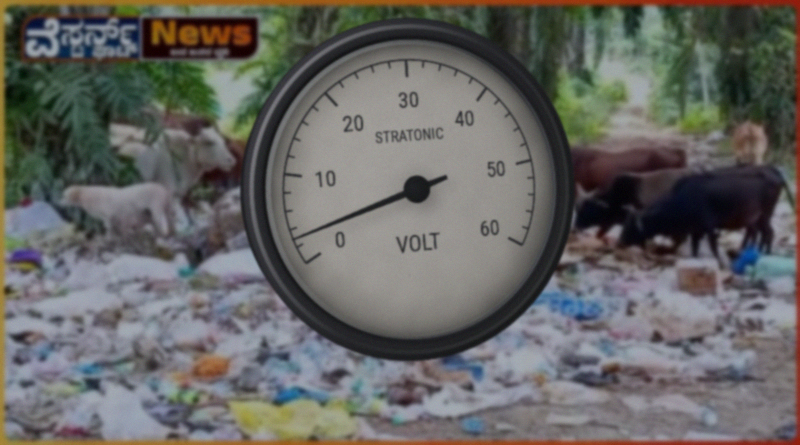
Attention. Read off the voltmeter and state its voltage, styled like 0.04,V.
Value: 3,V
